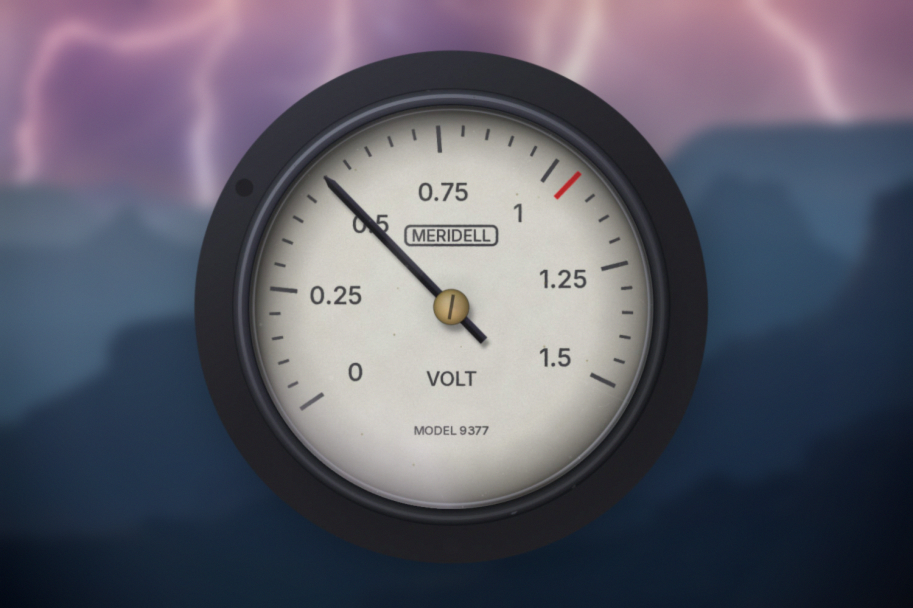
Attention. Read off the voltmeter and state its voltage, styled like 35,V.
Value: 0.5,V
